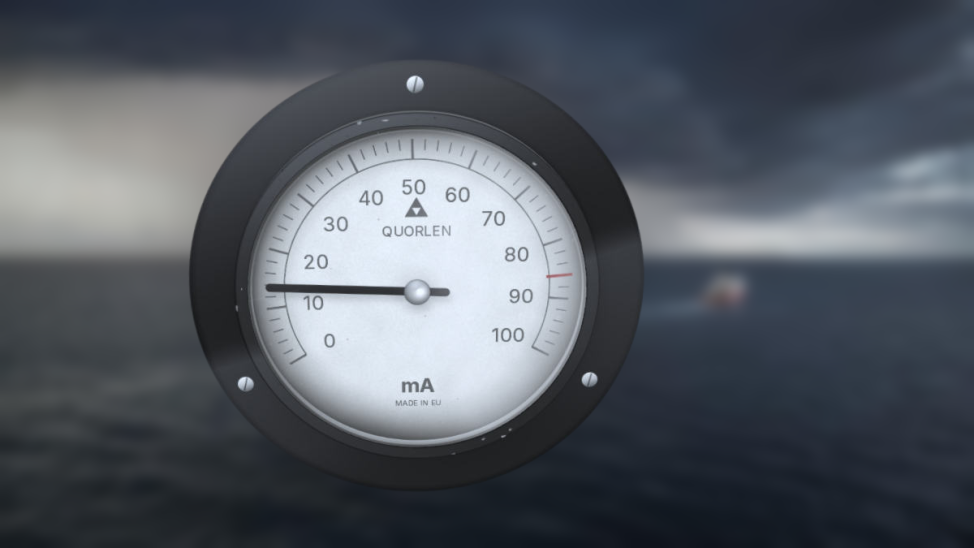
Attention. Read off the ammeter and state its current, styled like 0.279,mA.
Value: 14,mA
